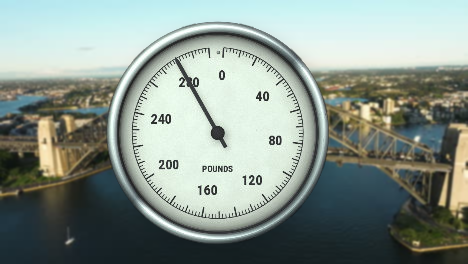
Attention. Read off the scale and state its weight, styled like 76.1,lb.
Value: 280,lb
